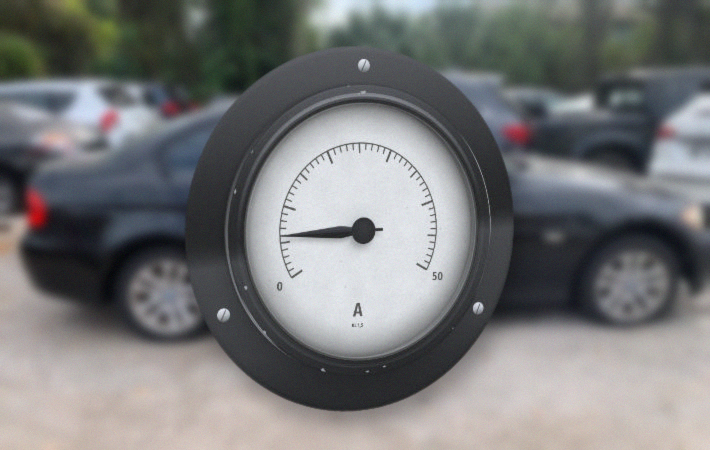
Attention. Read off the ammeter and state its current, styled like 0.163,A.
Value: 6,A
